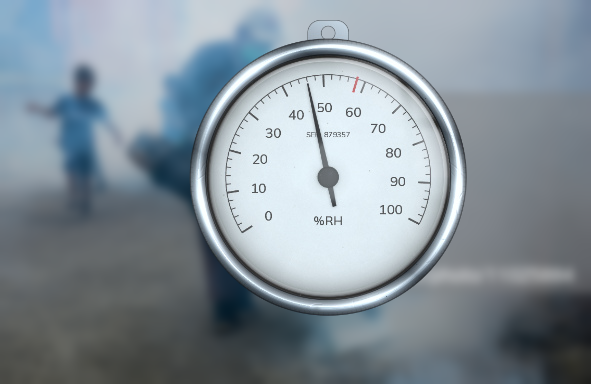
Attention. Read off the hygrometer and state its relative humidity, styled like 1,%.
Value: 46,%
